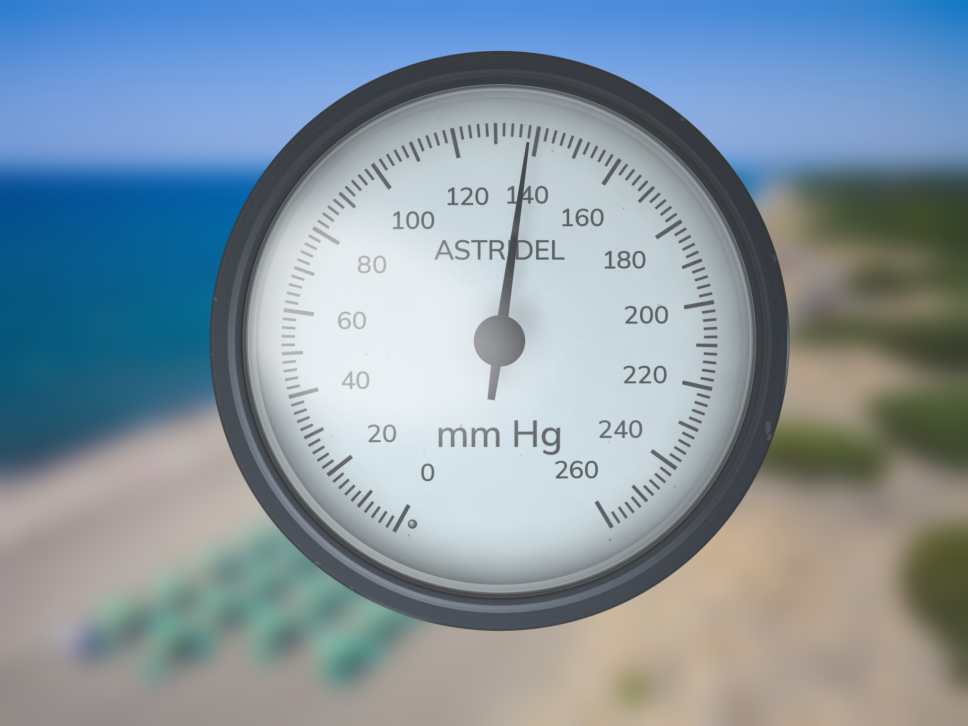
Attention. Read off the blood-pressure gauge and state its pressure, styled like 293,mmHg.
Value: 138,mmHg
